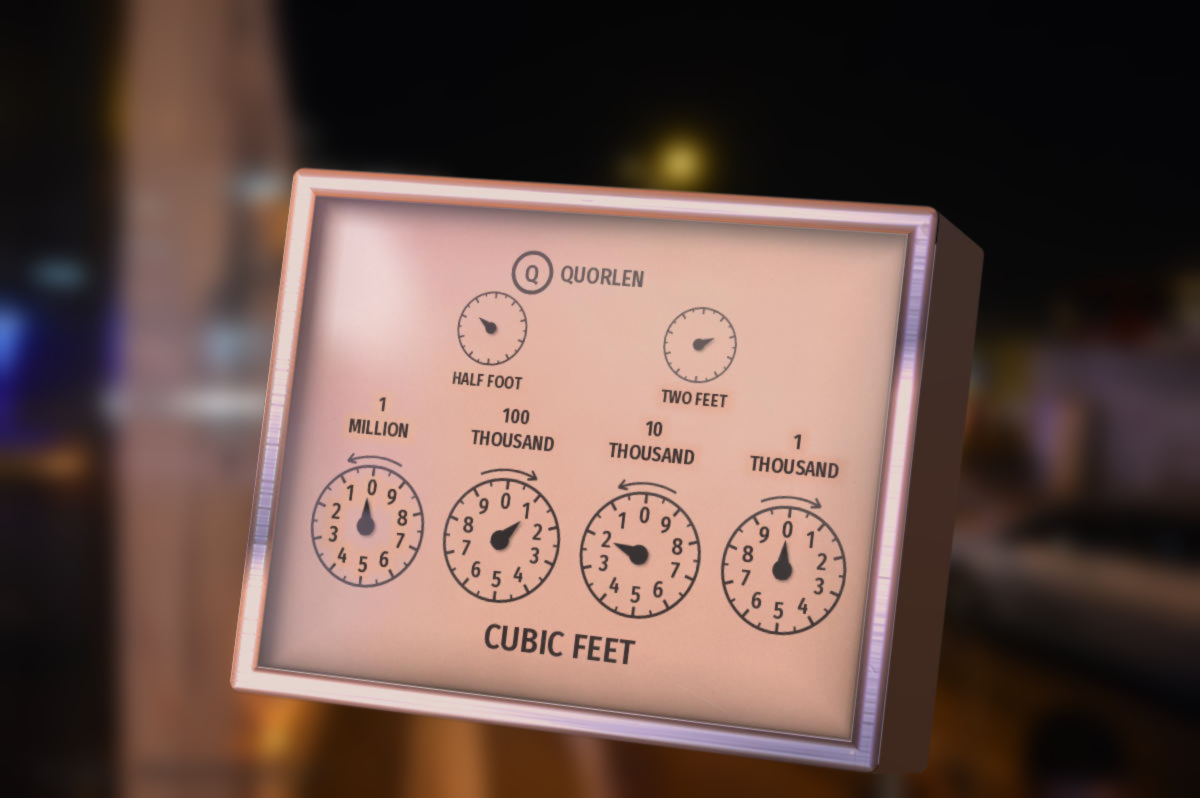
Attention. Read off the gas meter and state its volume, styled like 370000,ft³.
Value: 12000,ft³
